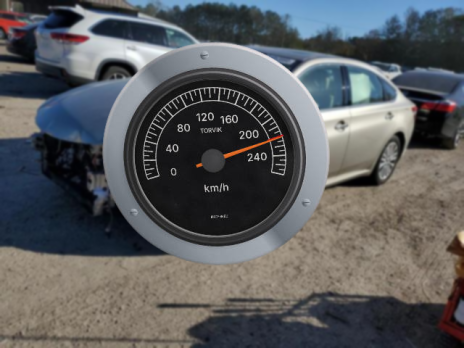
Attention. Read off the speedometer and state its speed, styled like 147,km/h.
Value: 220,km/h
